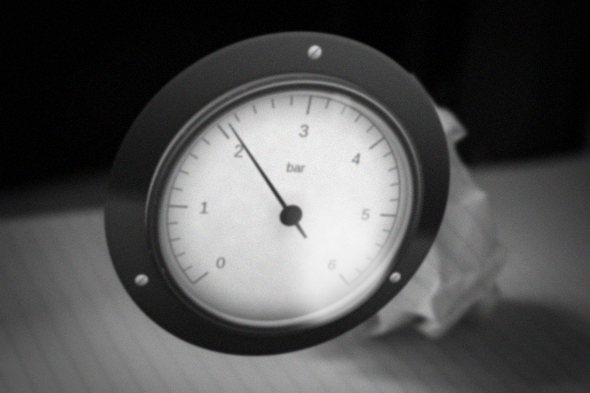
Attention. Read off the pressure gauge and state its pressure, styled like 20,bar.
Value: 2.1,bar
